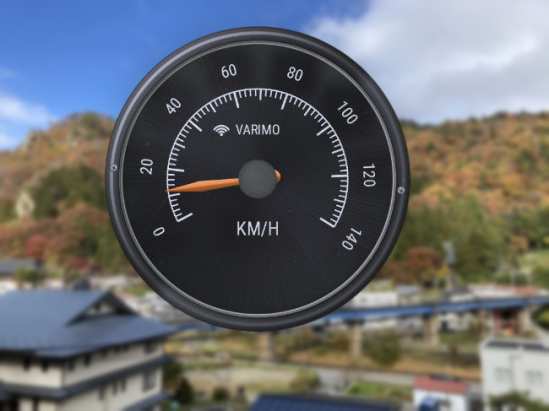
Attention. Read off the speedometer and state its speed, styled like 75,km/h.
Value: 12,km/h
